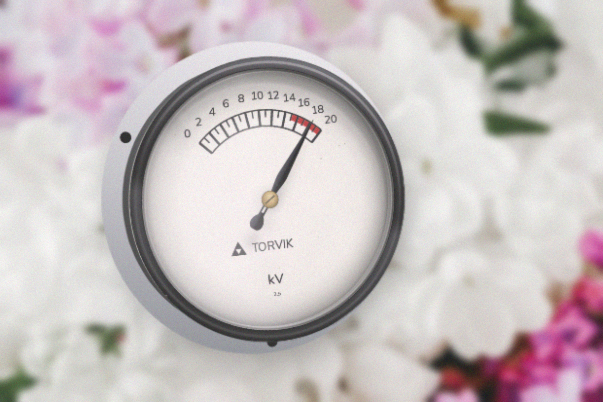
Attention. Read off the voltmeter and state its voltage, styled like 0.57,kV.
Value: 18,kV
